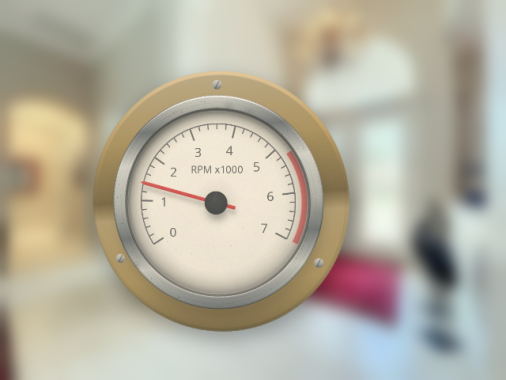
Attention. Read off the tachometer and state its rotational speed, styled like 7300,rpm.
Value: 1400,rpm
